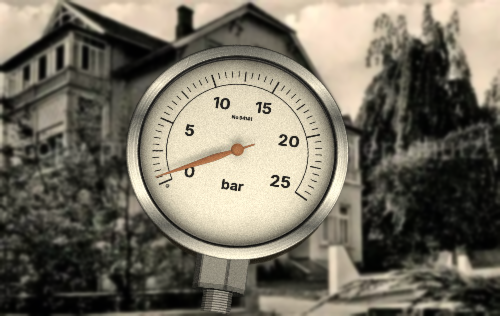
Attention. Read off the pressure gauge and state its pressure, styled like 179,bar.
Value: 0.5,bar
